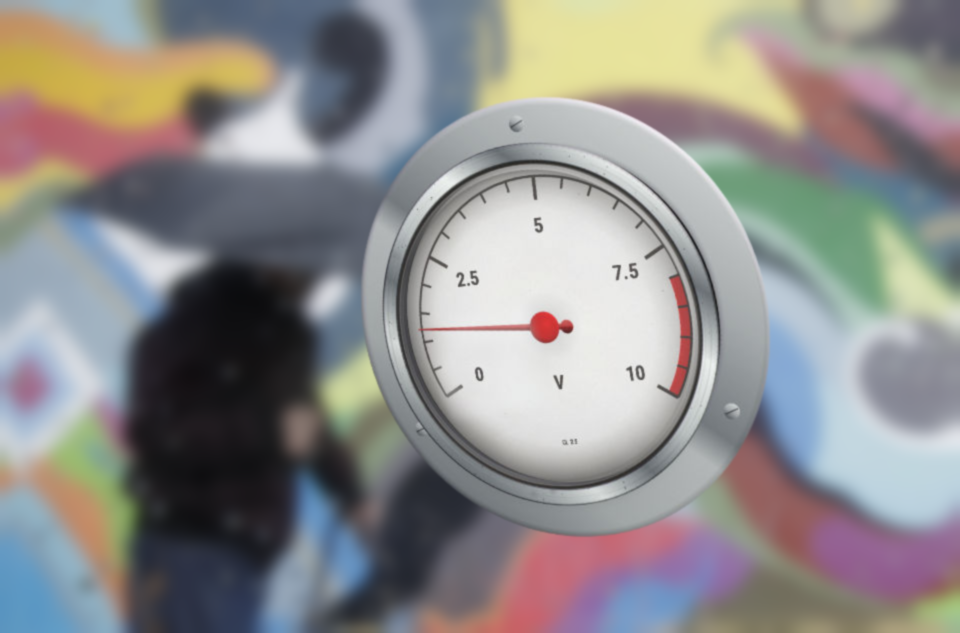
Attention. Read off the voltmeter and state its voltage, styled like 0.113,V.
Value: 1.25,V
